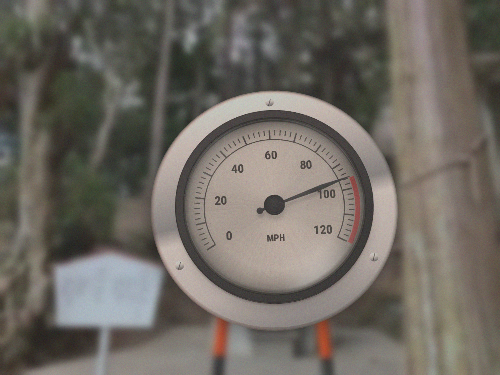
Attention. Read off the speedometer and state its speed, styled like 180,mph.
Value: 96,mph
